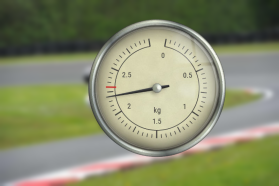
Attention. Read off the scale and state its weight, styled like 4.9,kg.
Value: 2.2,kg
